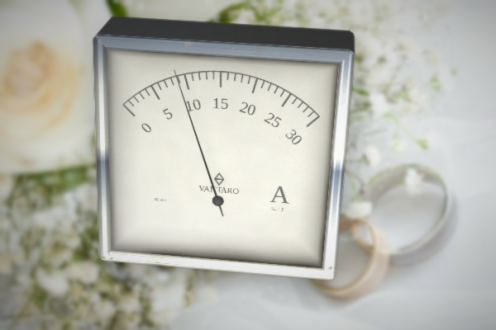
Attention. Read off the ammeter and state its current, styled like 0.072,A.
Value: 9,A
